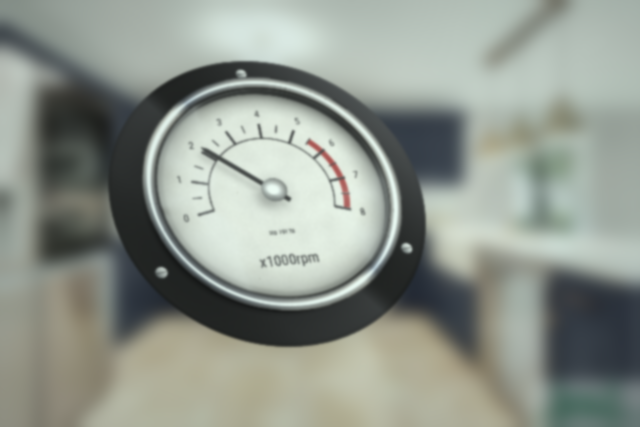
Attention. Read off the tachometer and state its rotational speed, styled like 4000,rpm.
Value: 2000,rpm
